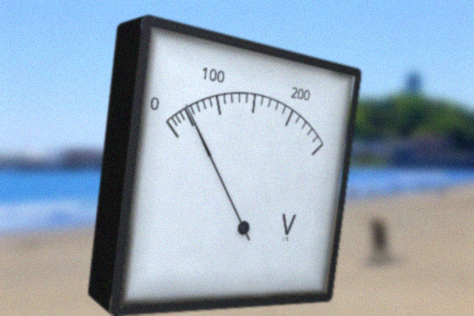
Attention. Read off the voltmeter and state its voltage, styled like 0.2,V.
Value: 50,V
